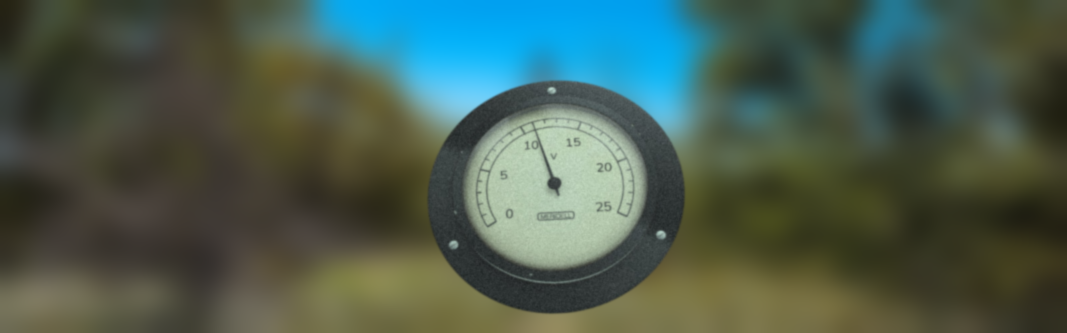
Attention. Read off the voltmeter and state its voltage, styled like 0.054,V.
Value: 11,V
